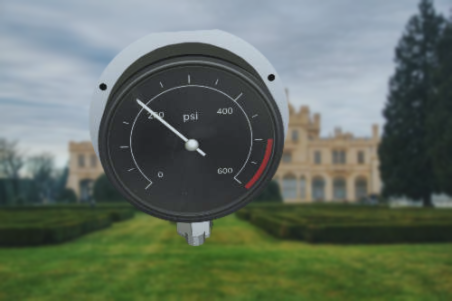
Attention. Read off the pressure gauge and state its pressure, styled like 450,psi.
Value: 200,psi
